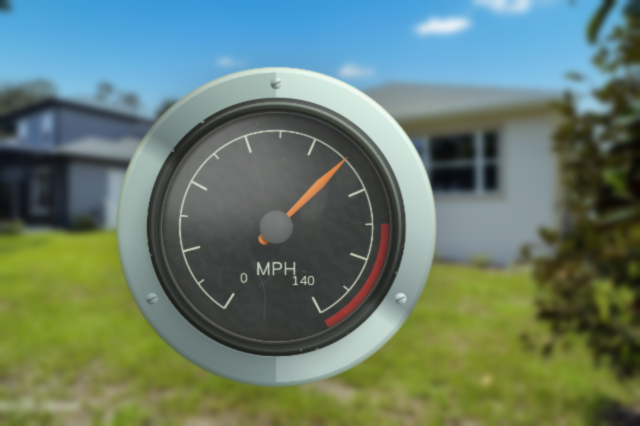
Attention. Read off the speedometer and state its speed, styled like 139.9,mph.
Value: 90,mph
